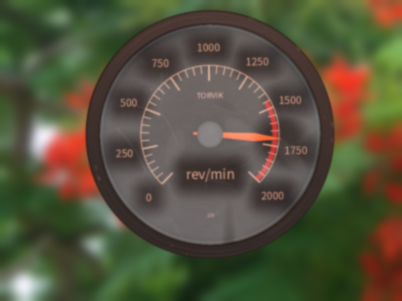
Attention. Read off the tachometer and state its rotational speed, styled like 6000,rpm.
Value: 1700,rpm
